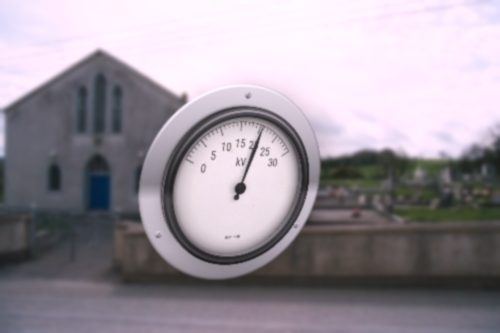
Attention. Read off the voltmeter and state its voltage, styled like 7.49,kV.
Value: 20,kV
